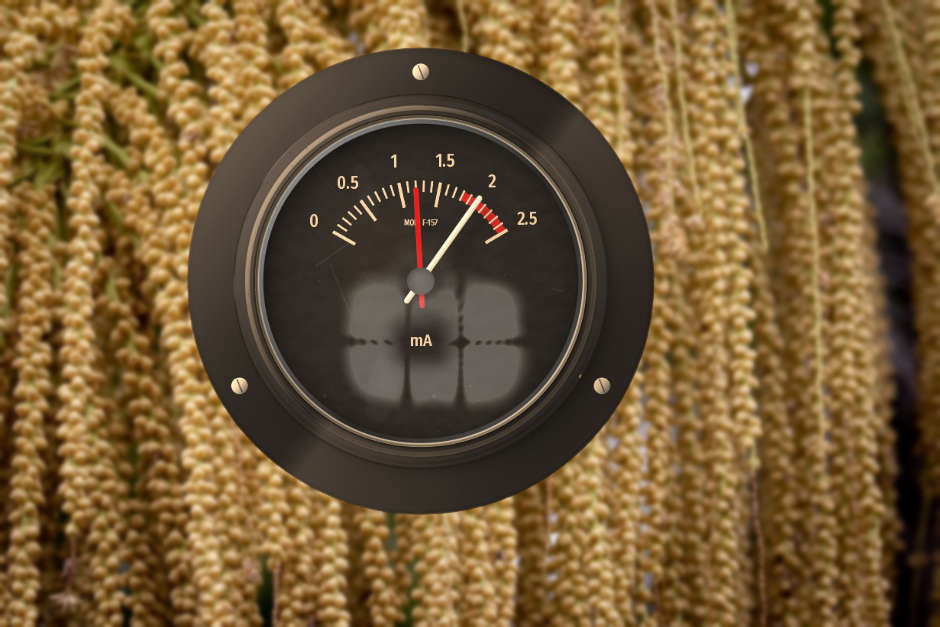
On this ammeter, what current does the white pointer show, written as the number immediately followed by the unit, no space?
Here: 2mA
